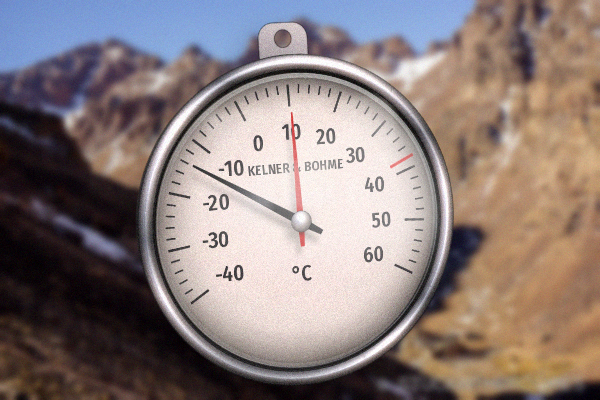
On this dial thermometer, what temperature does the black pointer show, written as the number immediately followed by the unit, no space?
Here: -14°C
